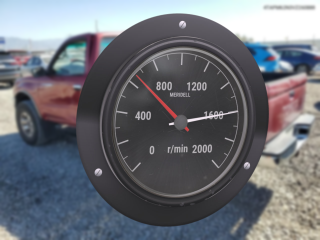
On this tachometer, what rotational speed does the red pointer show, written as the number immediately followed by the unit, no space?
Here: 650rpm
